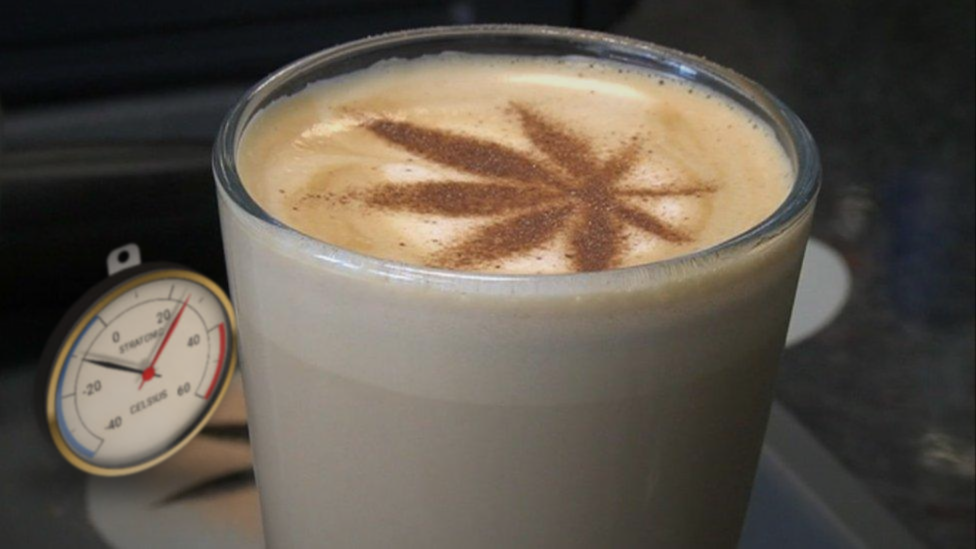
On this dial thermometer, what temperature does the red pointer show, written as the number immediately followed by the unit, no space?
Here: 25°C
